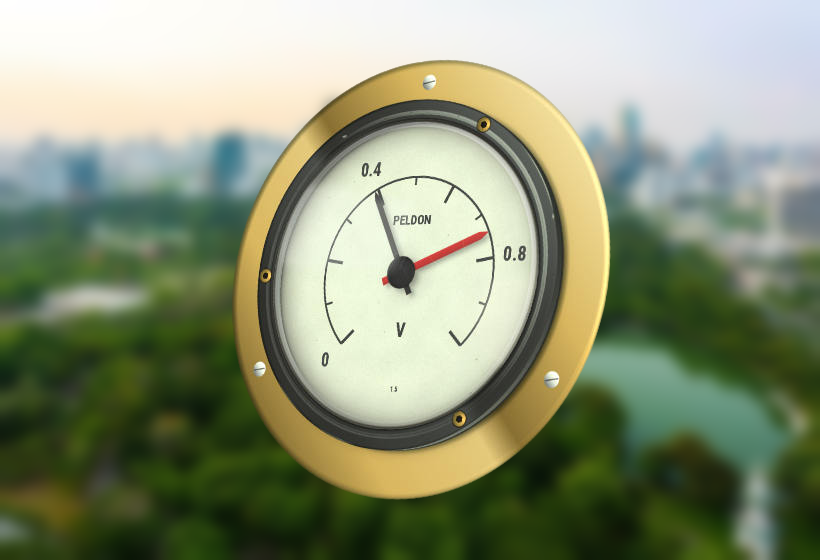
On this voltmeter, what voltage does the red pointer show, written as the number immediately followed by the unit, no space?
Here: 0.75V
